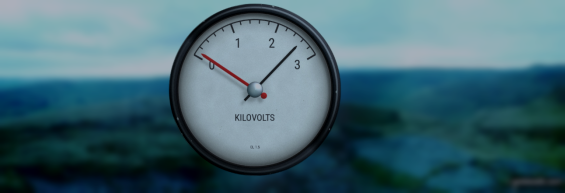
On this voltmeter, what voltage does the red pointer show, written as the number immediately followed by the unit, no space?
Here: 0.1kV
